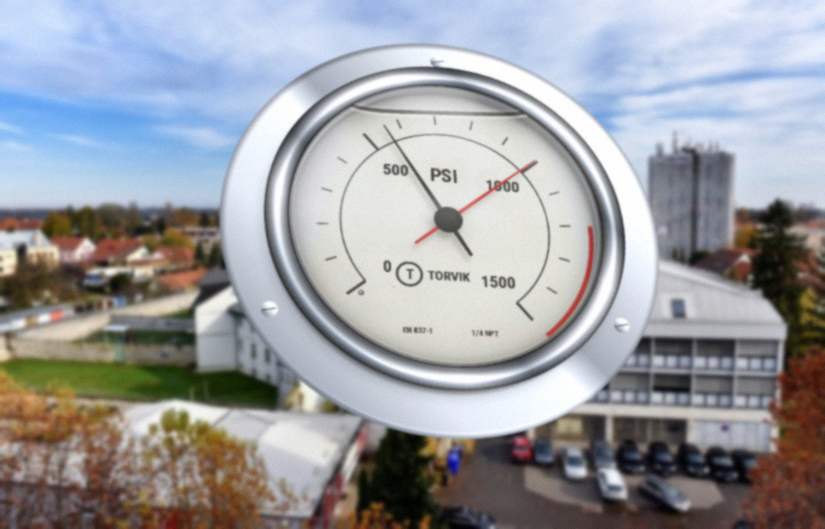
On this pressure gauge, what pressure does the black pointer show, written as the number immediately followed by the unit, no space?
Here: 550psi
